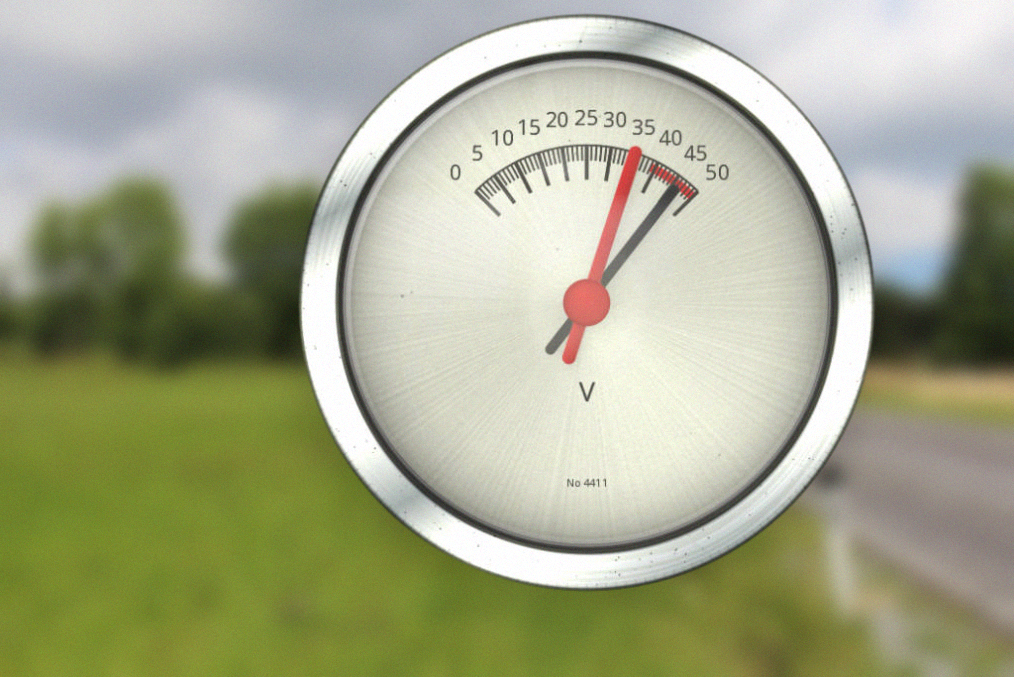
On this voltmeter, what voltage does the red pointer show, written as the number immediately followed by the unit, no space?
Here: 35V
